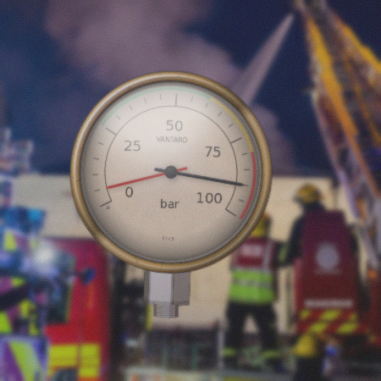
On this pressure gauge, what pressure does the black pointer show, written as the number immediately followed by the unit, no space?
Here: 90bar
